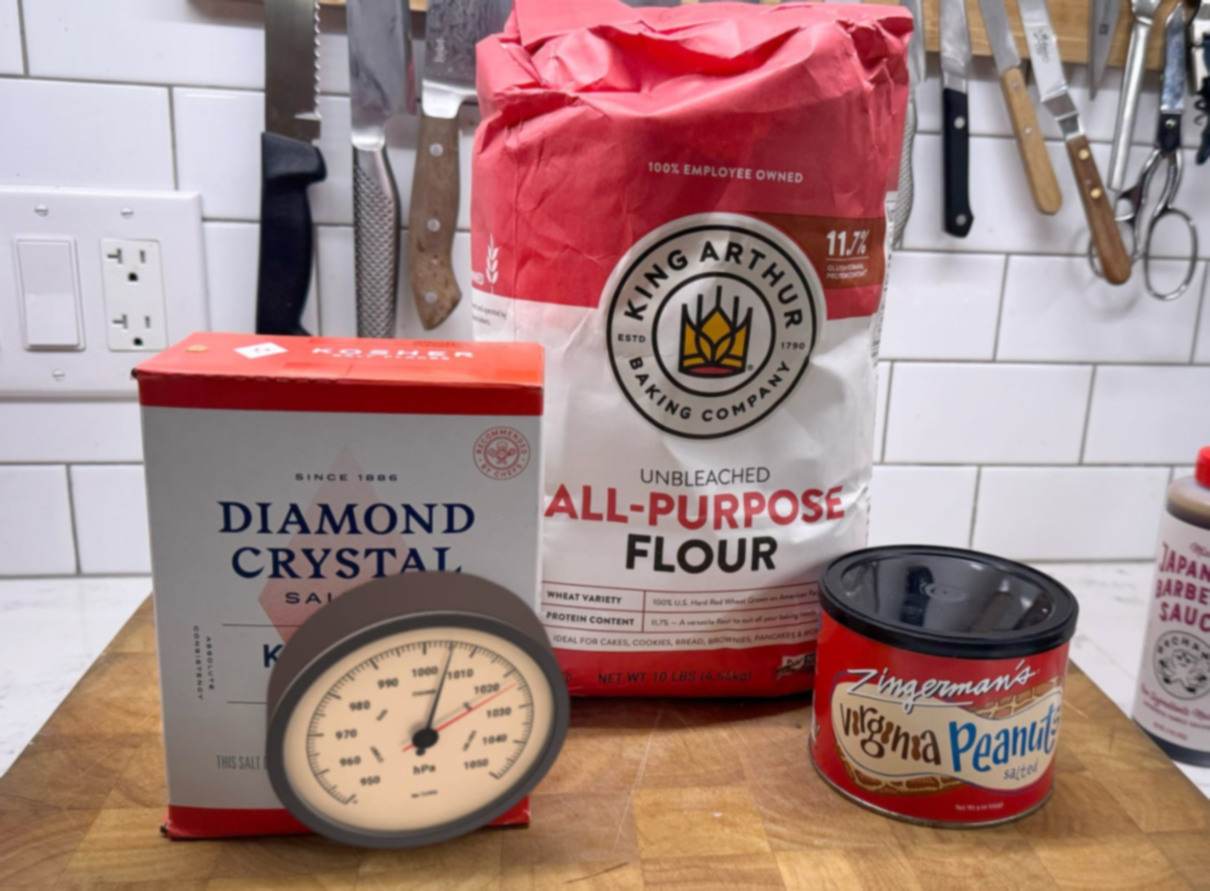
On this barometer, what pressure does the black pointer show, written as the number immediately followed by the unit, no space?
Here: 1005hPa
